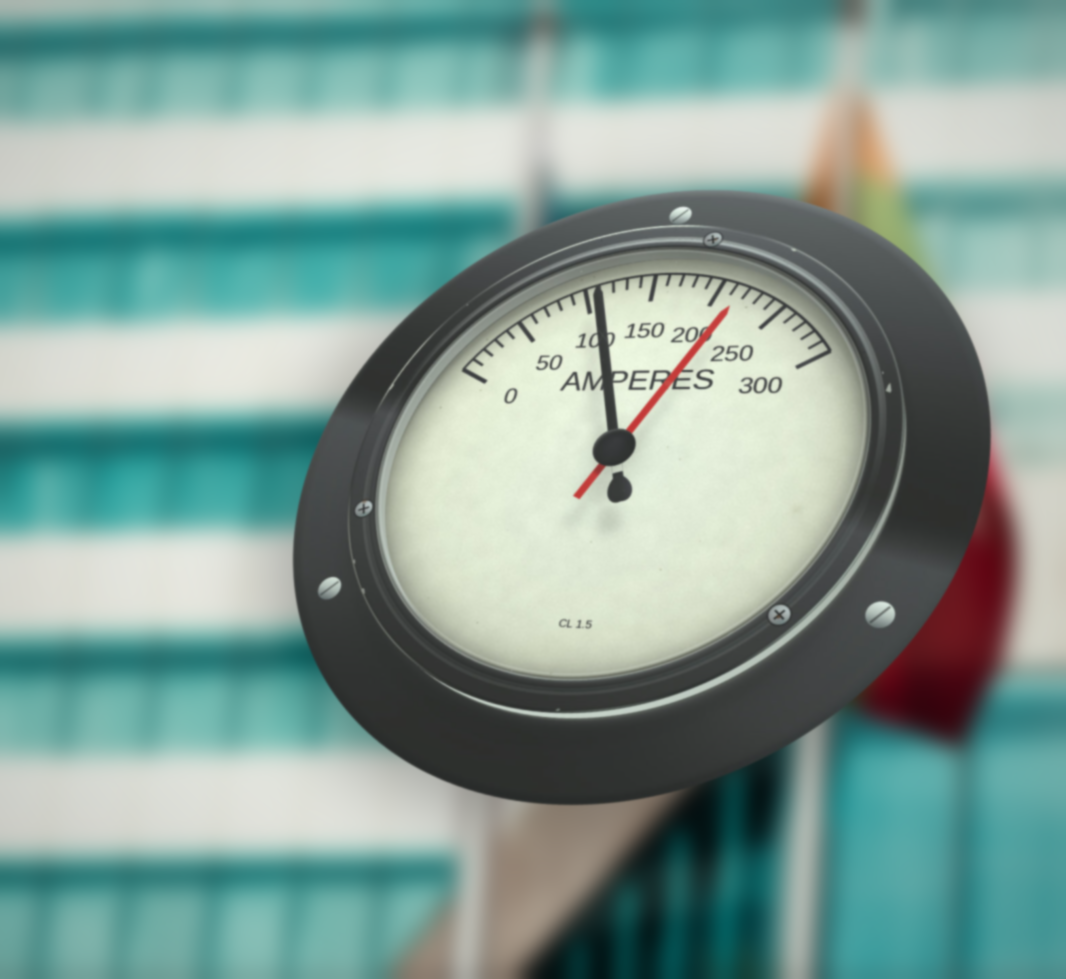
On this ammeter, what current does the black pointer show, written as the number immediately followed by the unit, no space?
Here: 110A
